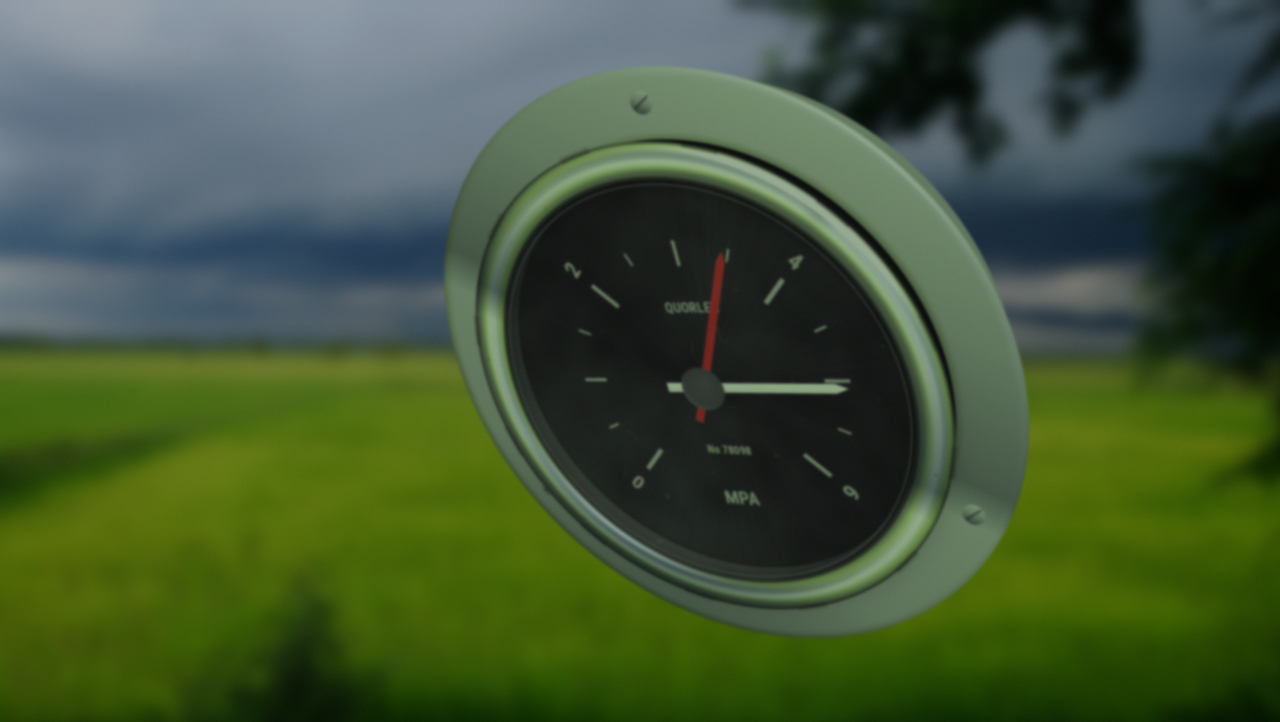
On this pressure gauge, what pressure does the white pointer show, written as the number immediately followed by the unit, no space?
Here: 5MPa
